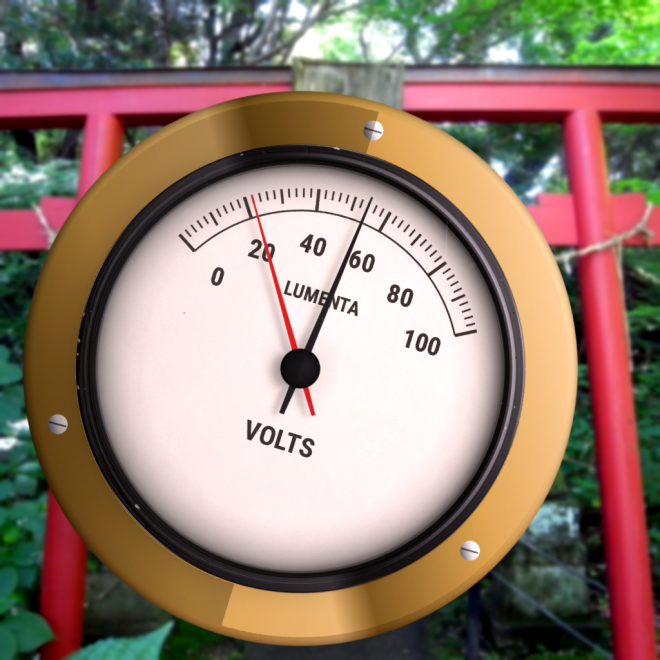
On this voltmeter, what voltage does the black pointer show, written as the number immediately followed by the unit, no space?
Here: 54V
